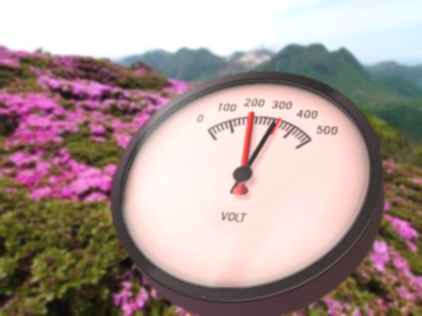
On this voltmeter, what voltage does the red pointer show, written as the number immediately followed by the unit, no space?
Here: 200V
